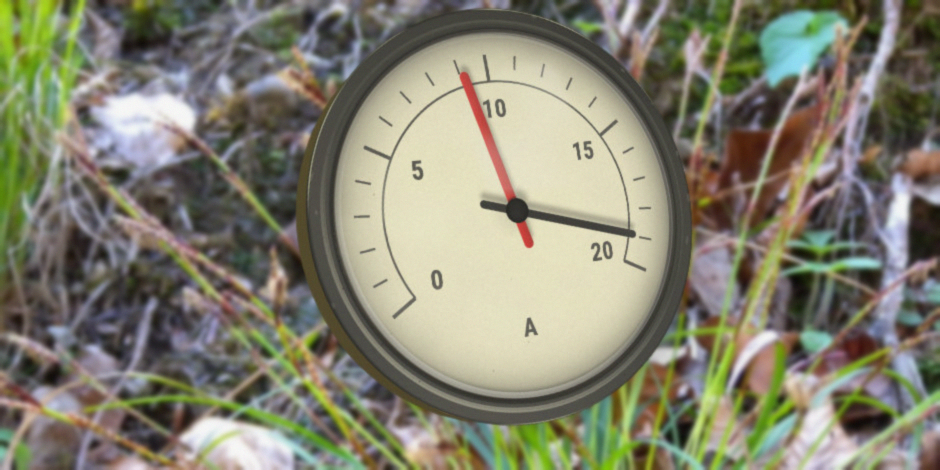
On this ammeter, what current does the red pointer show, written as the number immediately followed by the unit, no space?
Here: 9A
